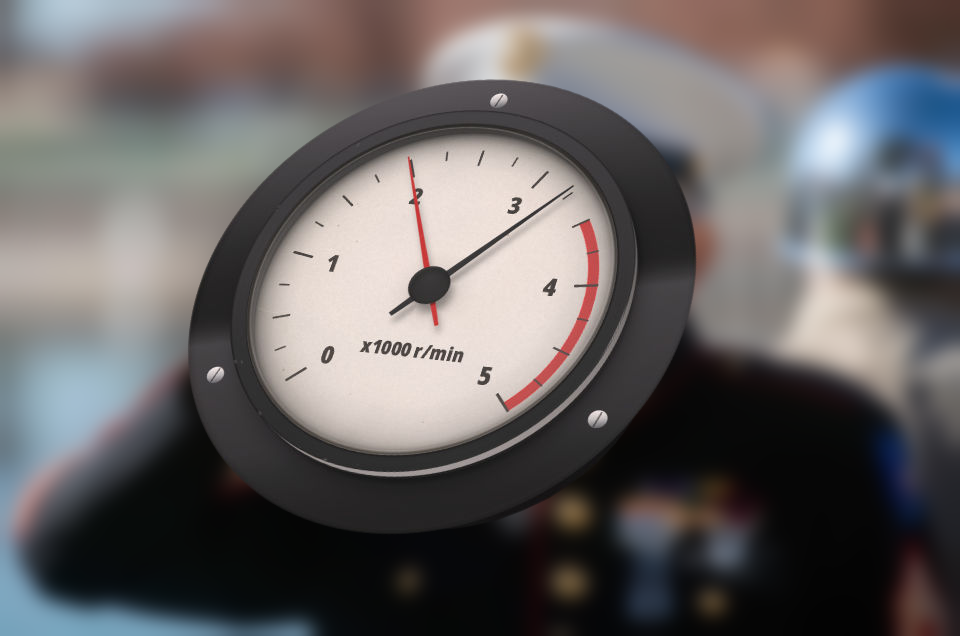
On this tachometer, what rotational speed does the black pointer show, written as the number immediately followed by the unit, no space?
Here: 3250rpm
